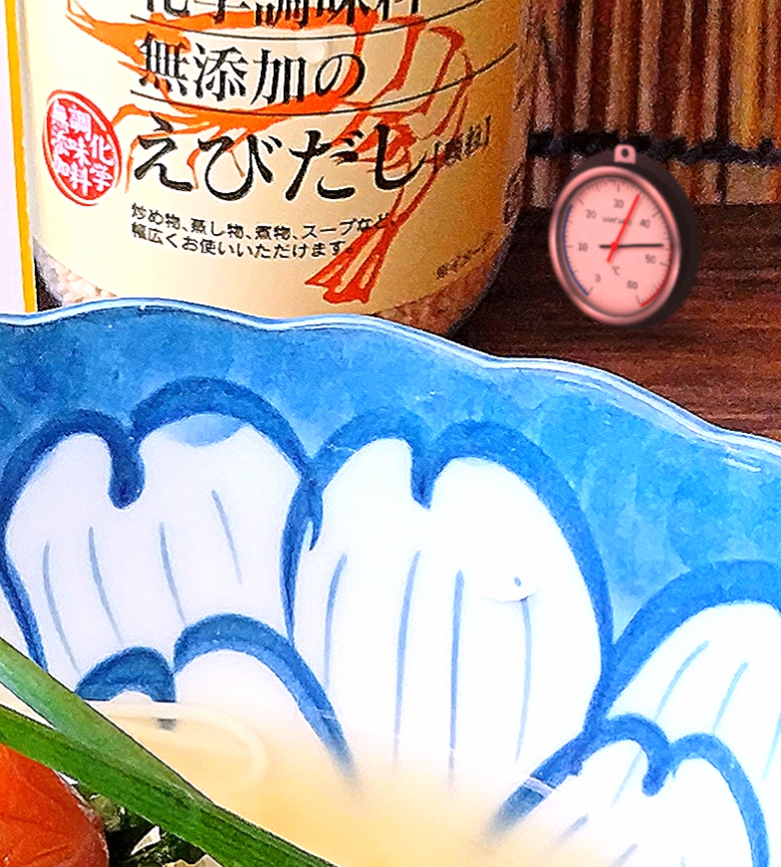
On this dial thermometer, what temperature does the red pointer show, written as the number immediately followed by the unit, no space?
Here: 35°C
